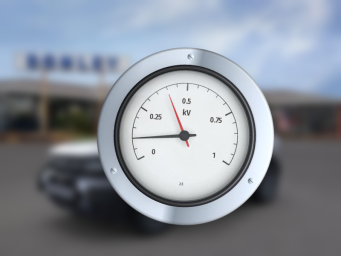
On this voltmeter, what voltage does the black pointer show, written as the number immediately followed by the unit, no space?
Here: 0.1kV
